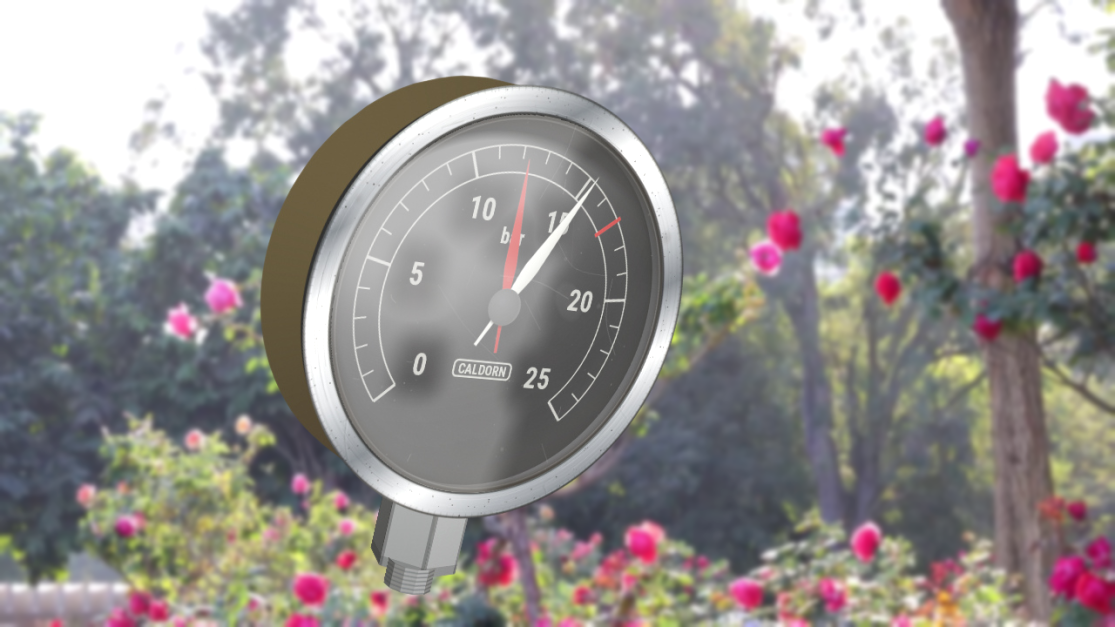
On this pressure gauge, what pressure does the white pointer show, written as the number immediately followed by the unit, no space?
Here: 15bar
